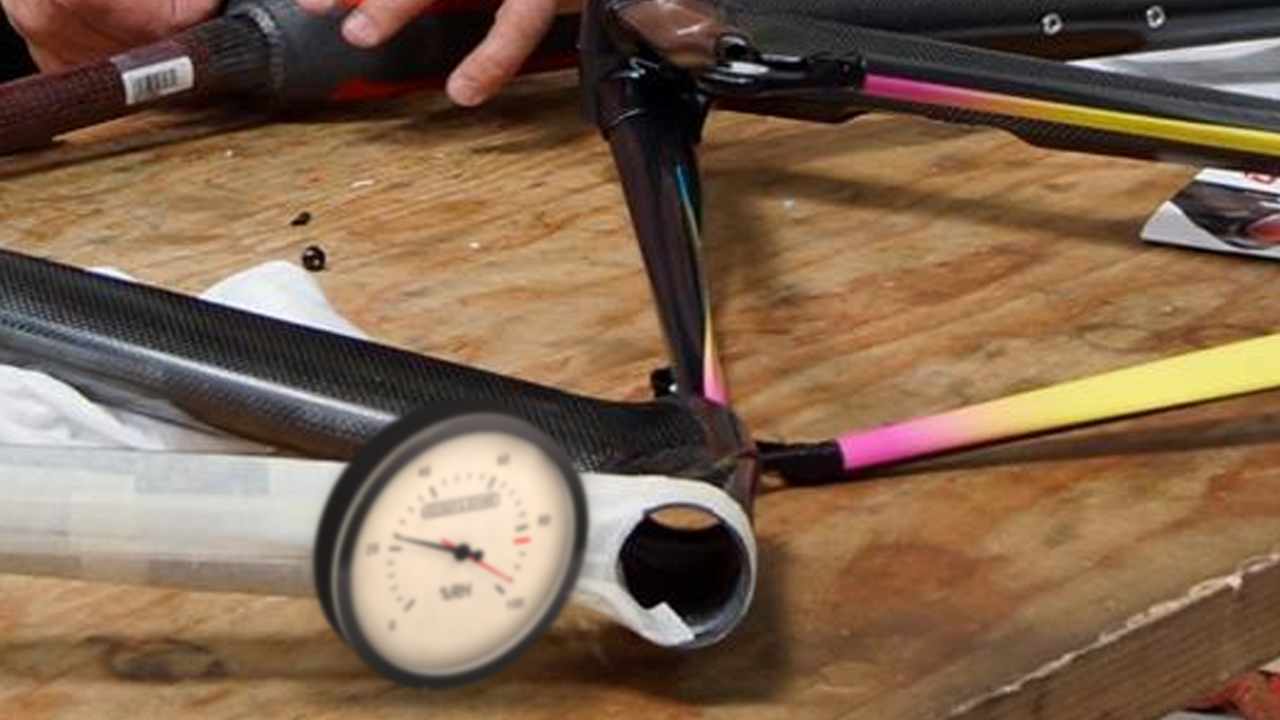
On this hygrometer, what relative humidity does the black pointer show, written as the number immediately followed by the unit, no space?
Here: 24%
